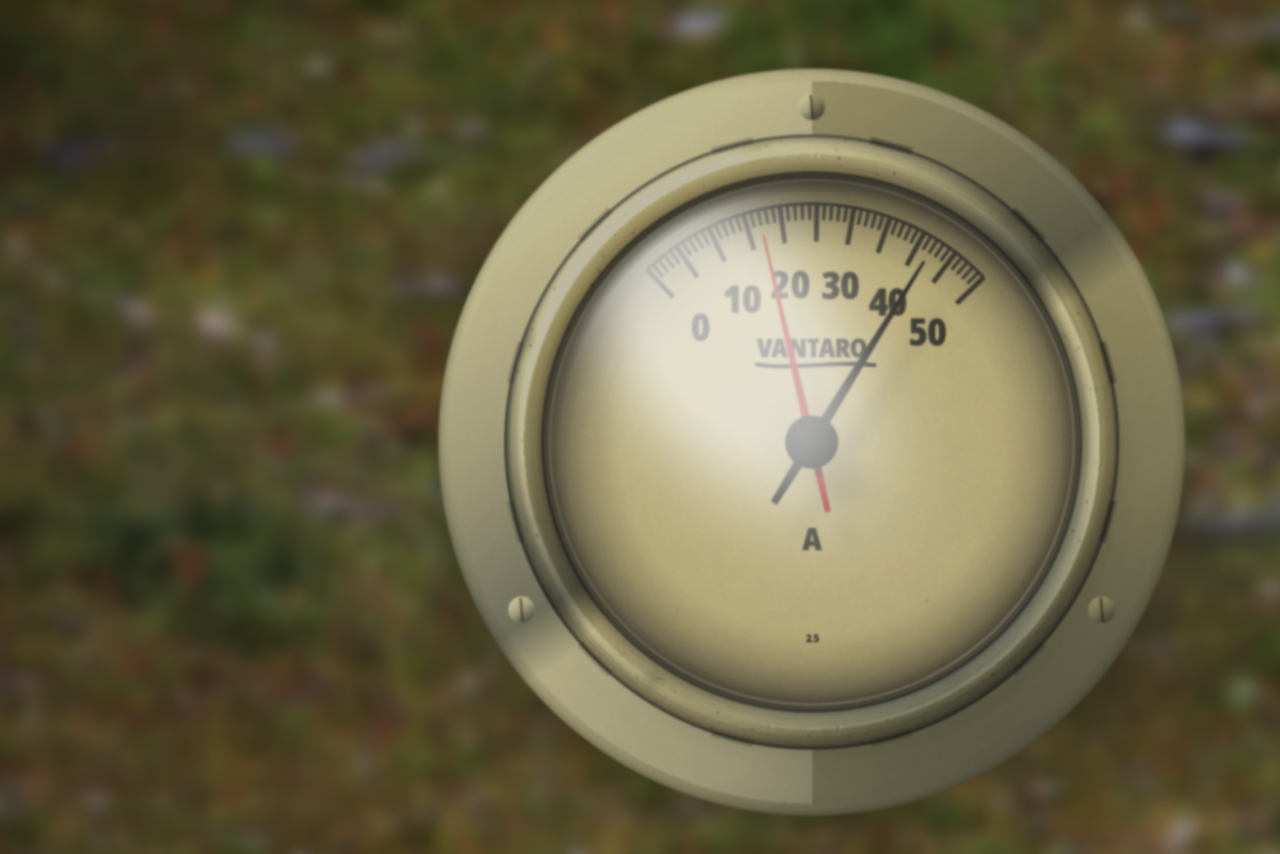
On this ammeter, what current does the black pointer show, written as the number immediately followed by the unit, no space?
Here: 42A
